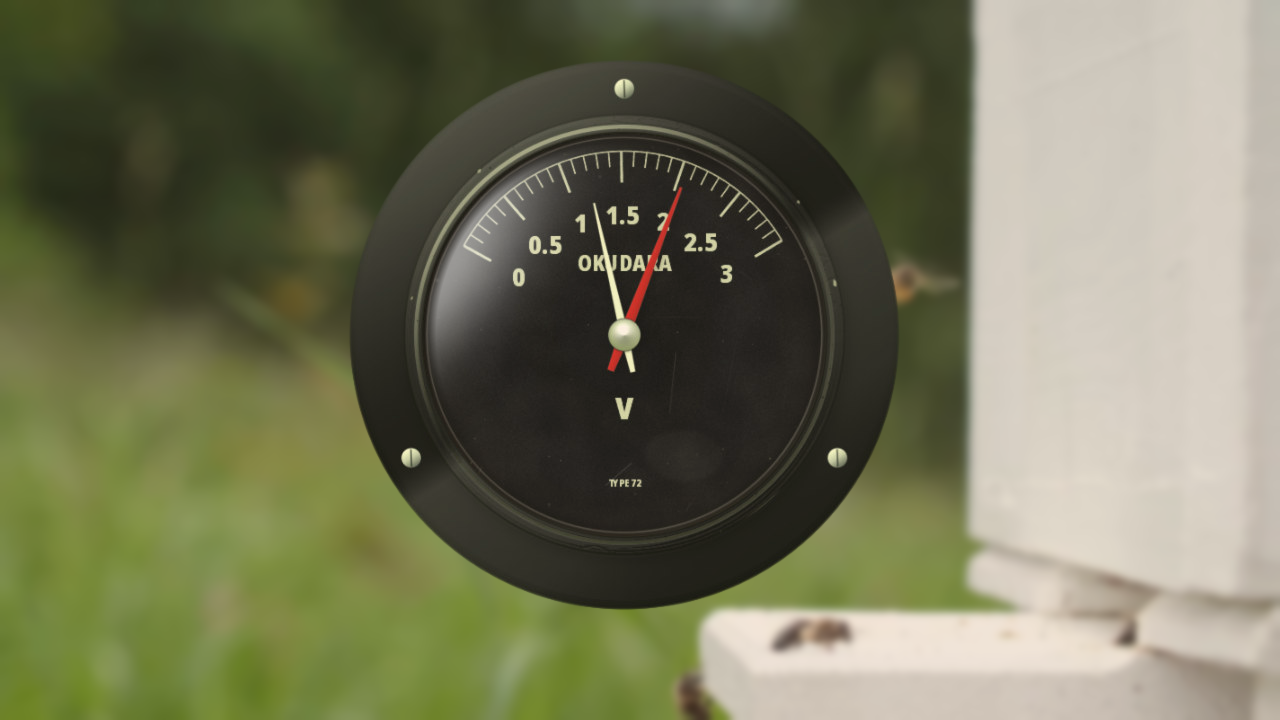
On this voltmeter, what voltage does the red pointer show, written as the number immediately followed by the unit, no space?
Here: 2.05V
